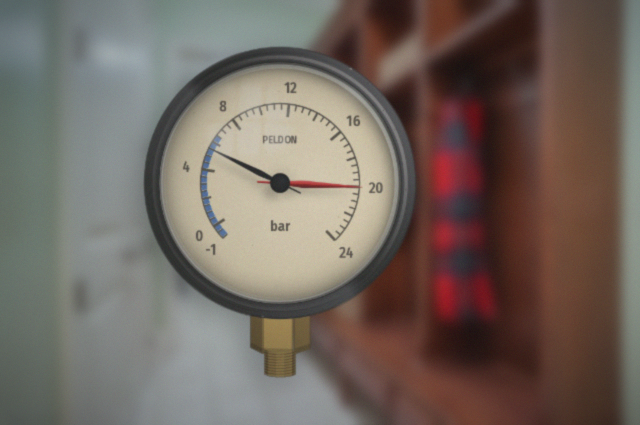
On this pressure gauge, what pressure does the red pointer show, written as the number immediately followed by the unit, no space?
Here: 20bar
